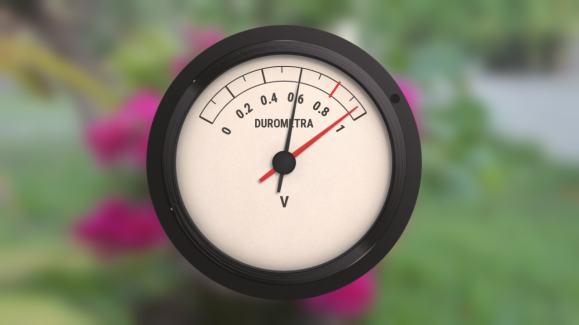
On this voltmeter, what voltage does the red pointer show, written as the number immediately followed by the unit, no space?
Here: 0.95V
